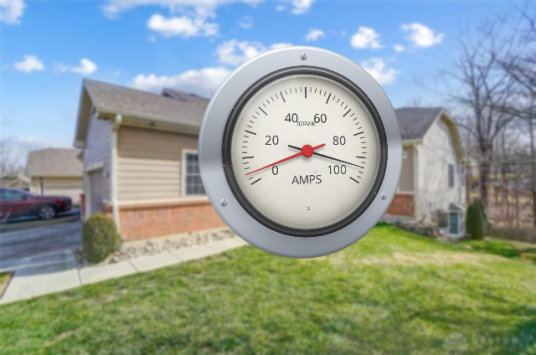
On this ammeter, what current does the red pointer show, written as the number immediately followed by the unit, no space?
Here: 4A
